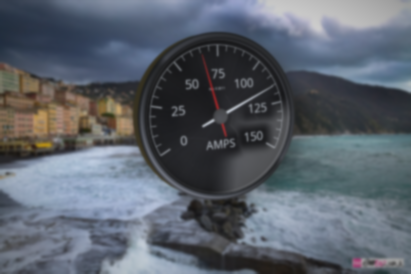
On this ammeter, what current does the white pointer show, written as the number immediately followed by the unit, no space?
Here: 115A
